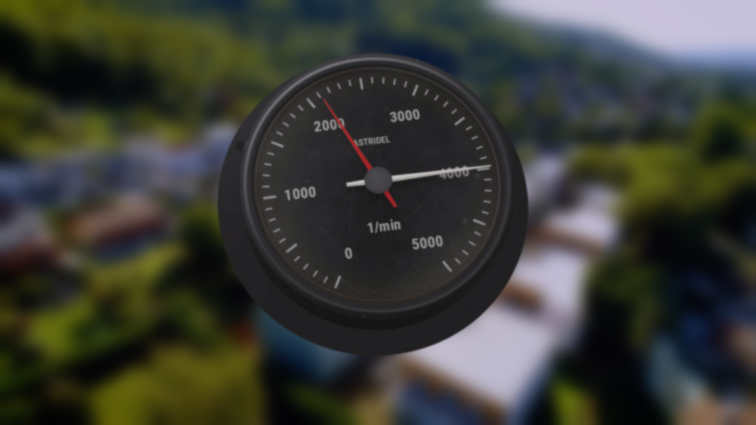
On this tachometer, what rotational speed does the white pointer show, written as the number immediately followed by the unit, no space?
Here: 4000rpm
